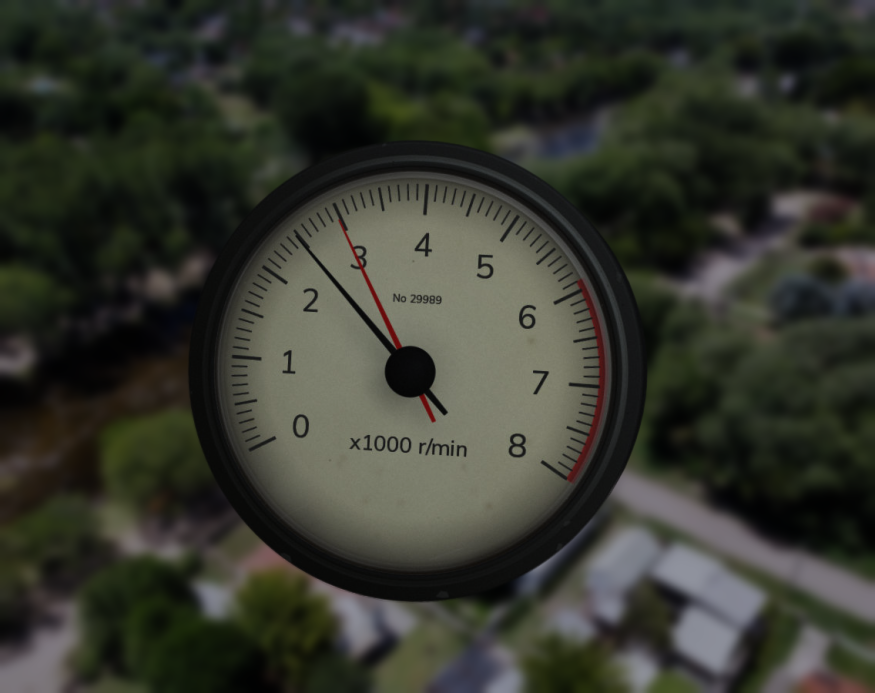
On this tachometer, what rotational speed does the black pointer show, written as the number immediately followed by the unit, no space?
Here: 2500rpm
